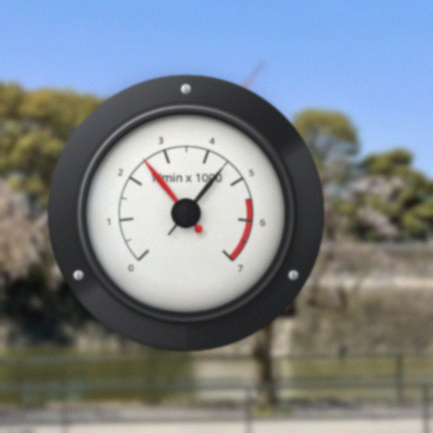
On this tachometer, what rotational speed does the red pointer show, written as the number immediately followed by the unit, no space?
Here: 2500rpm
